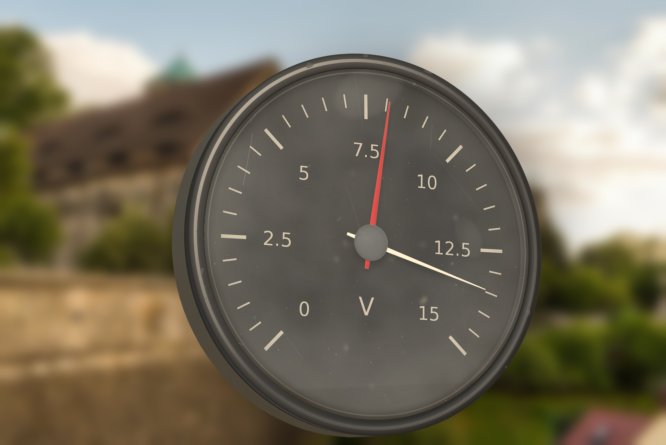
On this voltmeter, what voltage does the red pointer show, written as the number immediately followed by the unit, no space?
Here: 8V
